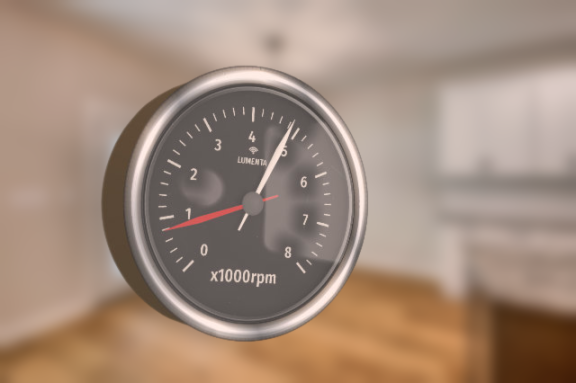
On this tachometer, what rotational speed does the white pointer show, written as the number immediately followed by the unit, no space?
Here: 4800rpm
